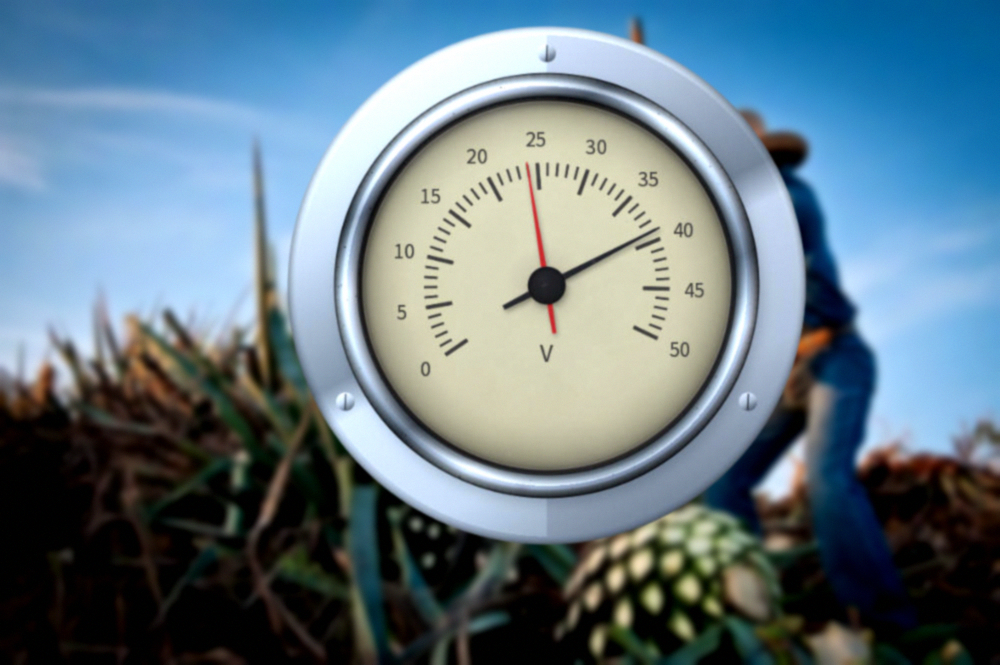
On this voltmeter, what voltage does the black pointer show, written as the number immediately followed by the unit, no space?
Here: 39V
